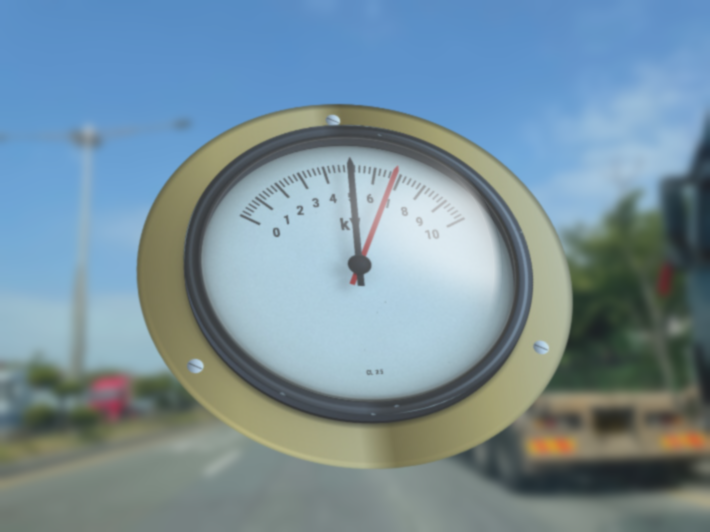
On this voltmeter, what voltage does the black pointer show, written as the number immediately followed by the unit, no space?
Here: 5kV
